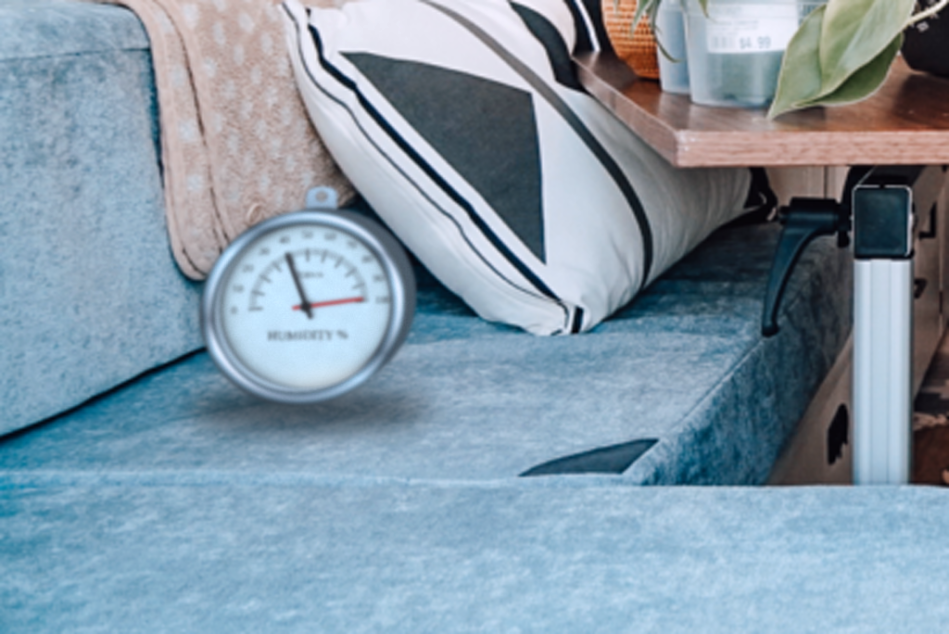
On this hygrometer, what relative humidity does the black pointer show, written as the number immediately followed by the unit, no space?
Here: 40%
